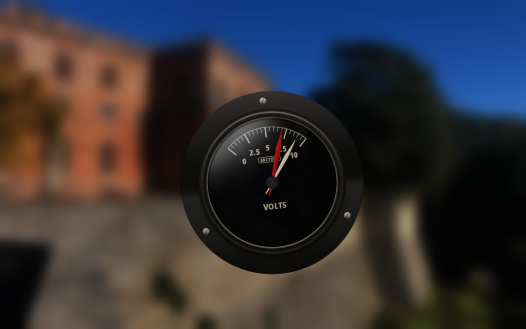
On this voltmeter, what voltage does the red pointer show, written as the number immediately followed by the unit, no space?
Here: 7V
